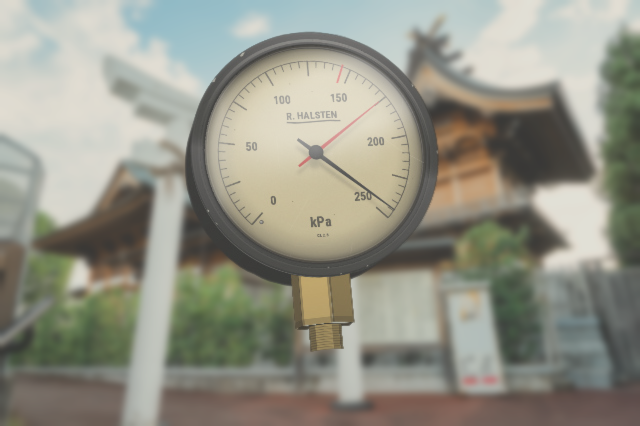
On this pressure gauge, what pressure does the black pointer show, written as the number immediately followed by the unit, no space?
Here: 245kPa
